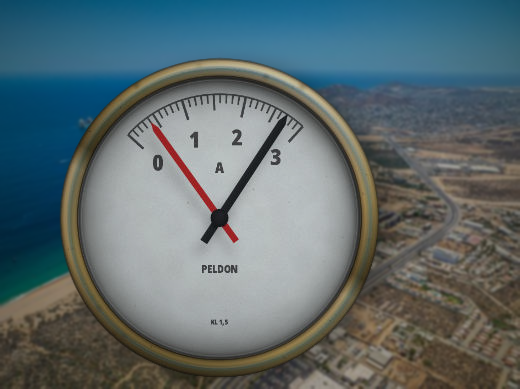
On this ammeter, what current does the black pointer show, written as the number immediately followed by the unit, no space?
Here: 2.7A
